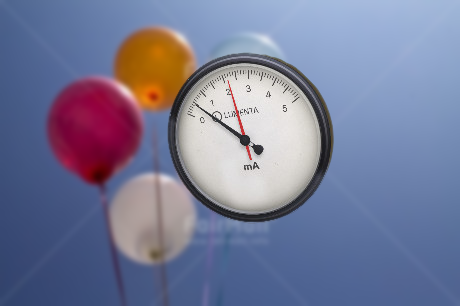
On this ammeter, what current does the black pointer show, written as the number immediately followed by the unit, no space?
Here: 0.5mA
